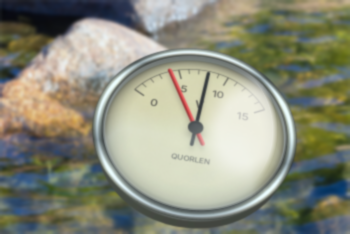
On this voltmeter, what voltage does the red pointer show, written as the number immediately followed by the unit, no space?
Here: 4V
